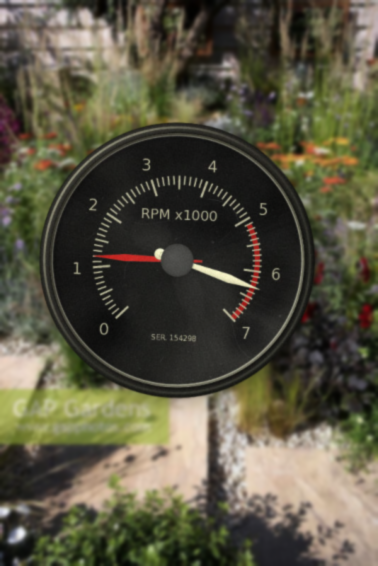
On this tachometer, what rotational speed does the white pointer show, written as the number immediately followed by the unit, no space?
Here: 6300rpm
